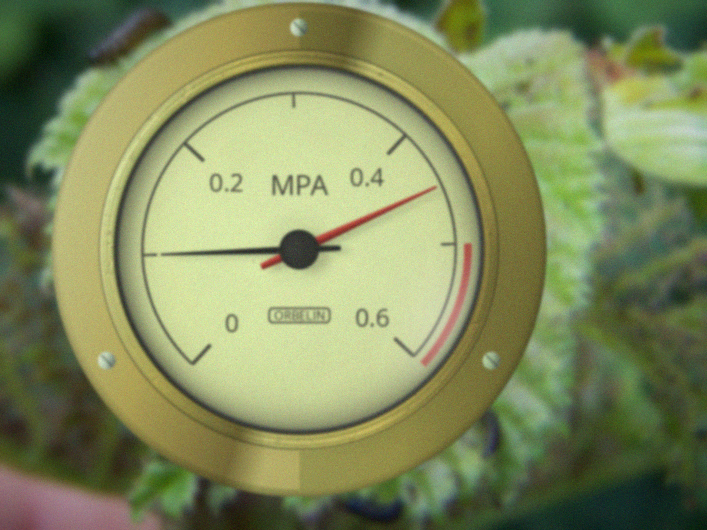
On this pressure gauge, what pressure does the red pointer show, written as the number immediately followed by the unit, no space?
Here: 0.45MPa
